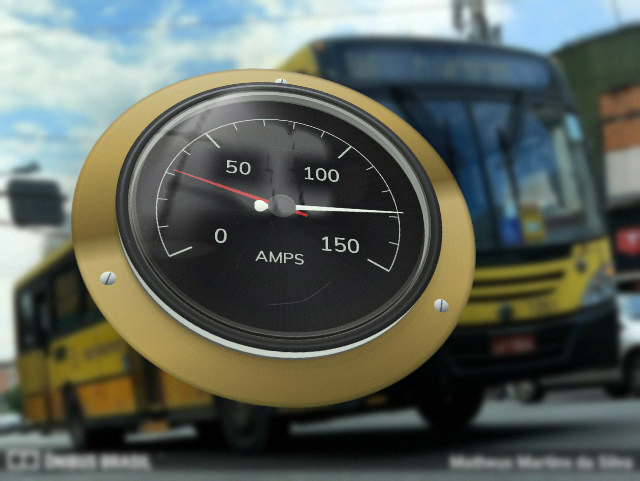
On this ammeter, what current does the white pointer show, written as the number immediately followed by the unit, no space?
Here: 130A
